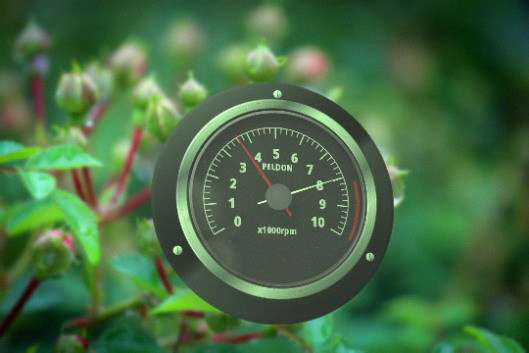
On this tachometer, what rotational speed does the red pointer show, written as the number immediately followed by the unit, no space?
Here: 3600rpm
